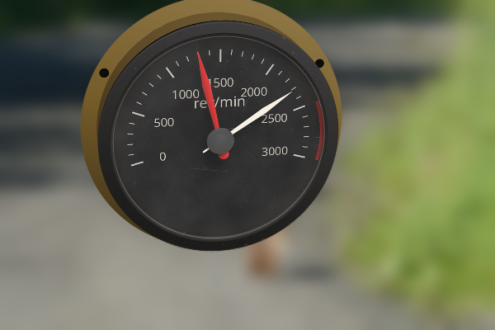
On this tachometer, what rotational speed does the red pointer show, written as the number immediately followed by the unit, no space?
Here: 1300rpm
